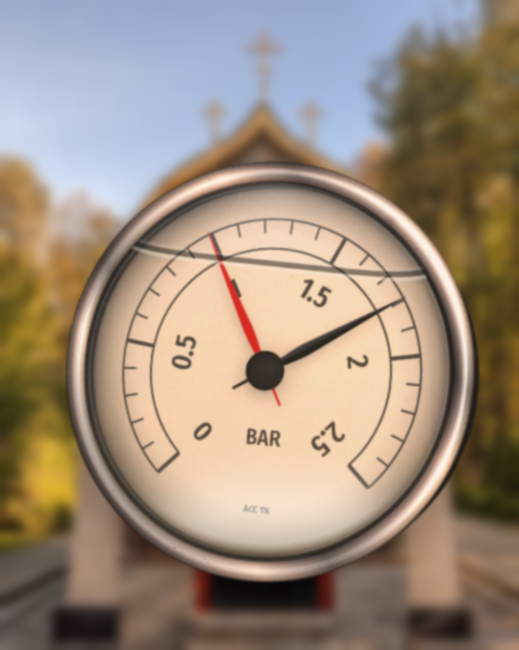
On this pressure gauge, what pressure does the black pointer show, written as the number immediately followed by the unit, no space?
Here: 1.8bar
